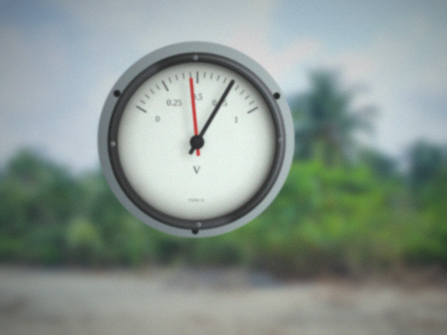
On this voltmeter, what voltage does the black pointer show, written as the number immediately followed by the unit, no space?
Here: 0.75V
